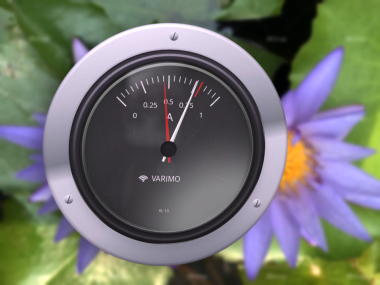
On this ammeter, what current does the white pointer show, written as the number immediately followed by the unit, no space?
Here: 0.75A
